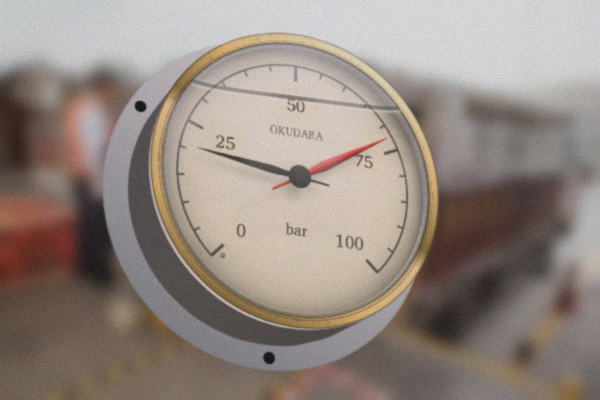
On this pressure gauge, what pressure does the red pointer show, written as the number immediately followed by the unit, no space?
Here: 72.5bar
